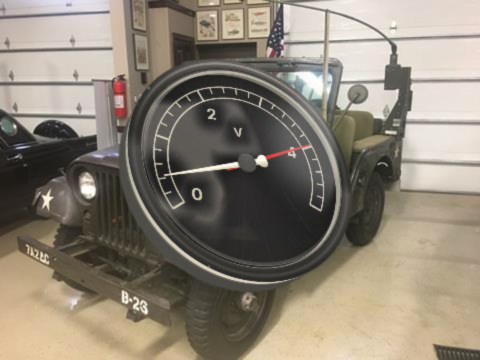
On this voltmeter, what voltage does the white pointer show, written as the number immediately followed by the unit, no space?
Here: 0.4V
